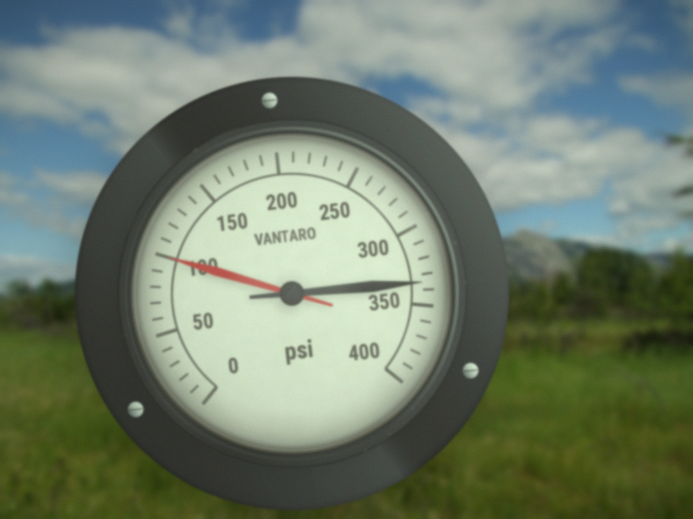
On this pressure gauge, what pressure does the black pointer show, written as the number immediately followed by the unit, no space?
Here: 335psi
